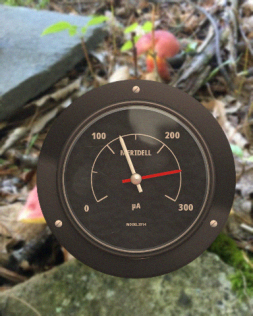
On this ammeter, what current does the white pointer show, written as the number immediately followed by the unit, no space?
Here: 125µA
